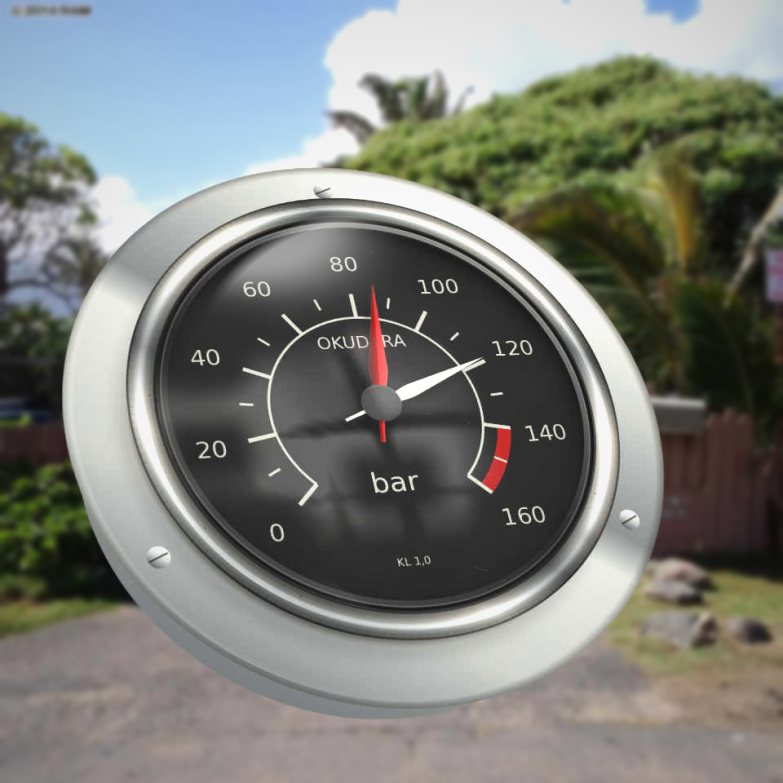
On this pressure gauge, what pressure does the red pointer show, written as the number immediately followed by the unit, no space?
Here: 85bar
